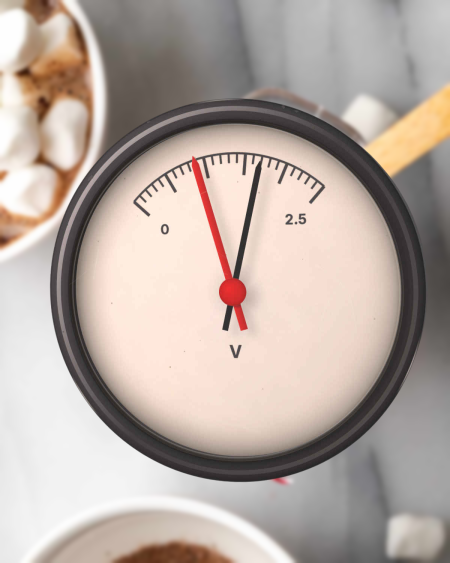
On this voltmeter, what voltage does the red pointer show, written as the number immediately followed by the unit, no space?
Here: 0.9V
